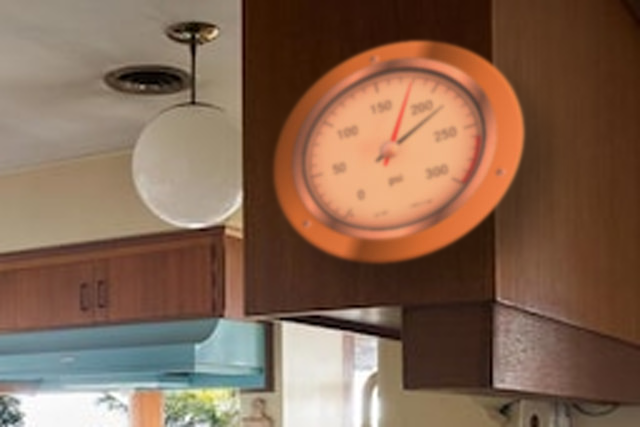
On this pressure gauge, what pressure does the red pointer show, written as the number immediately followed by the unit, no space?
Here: 180psi
